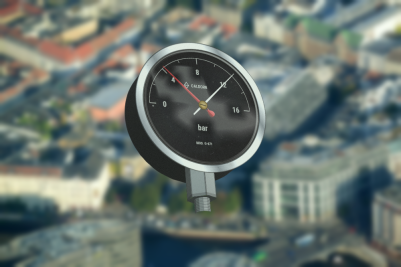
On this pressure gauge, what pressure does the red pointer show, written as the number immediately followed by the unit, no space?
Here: 4bar
